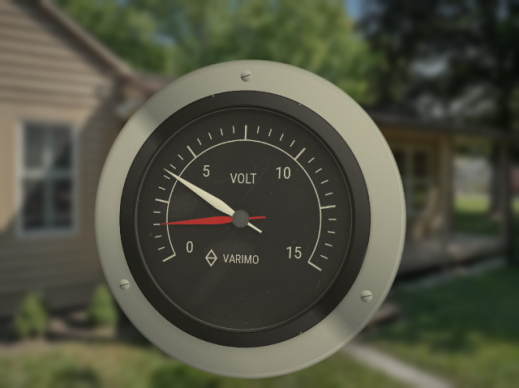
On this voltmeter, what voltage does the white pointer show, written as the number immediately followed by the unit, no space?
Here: 3.75V
